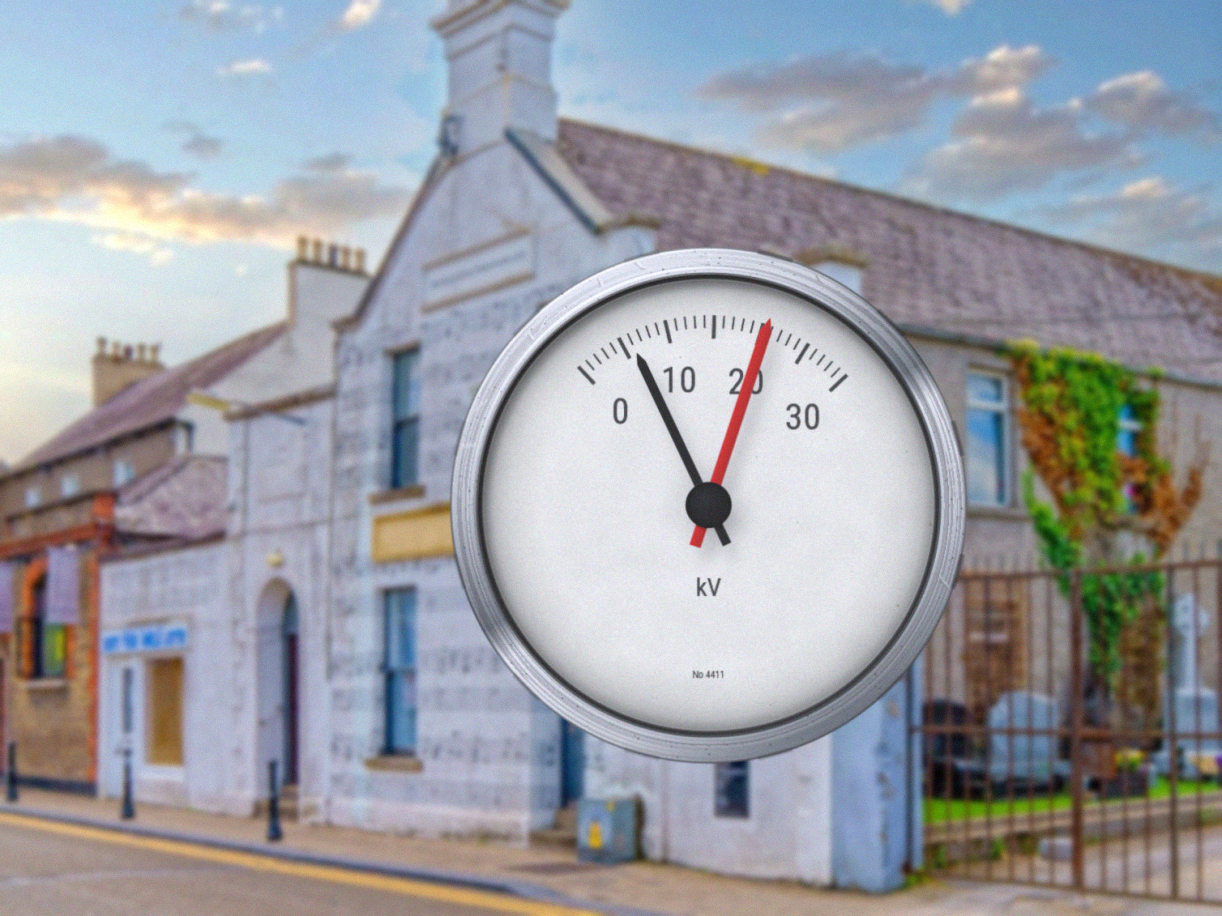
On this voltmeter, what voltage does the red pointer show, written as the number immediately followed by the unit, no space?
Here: 20.5kV
